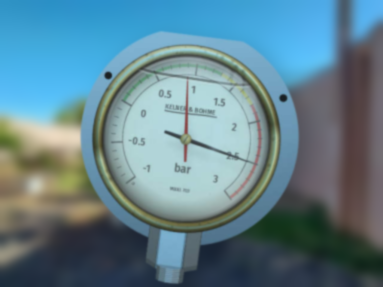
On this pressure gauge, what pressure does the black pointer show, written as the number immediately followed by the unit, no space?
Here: 2.5bar
